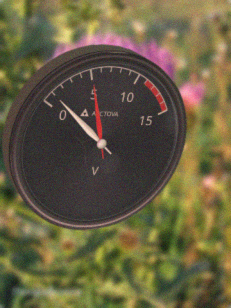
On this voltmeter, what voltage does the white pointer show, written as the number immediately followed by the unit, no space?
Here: 1V
